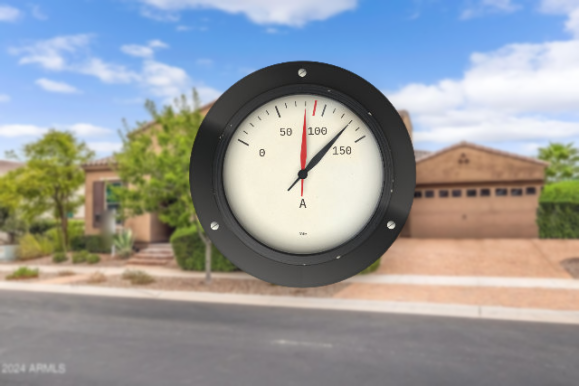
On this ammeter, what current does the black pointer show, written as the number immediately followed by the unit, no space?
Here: 130A
